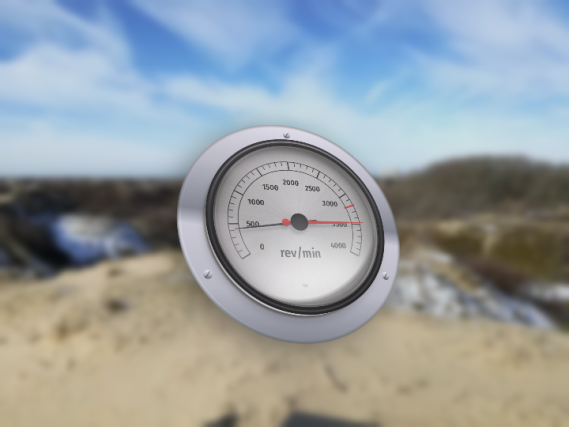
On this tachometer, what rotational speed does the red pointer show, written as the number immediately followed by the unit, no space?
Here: 3500rpm
